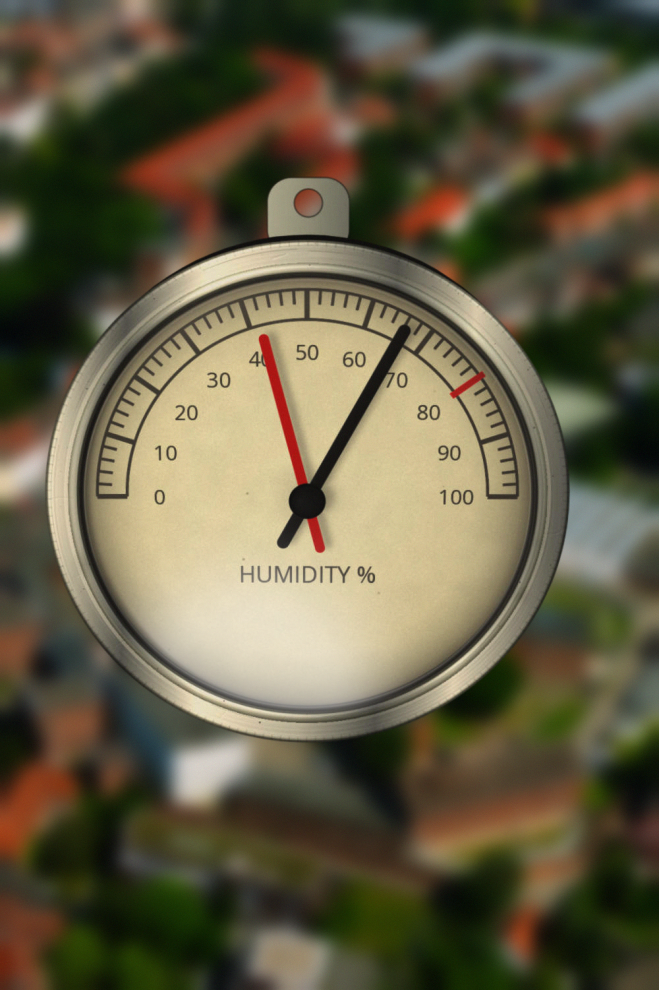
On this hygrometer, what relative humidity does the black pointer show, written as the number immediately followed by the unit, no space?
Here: 66%
